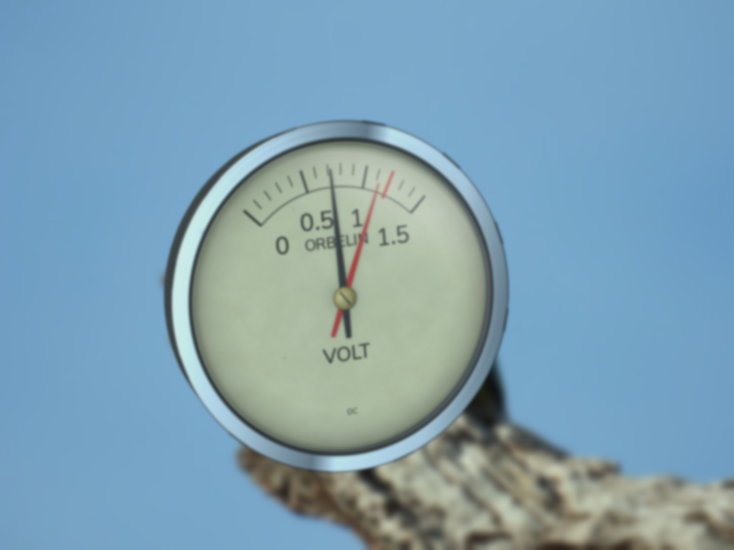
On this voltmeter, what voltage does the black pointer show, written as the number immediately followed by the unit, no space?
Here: 0.7V
